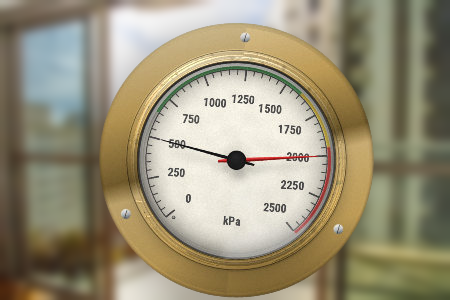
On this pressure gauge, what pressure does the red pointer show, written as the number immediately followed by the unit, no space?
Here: 2000kPa
